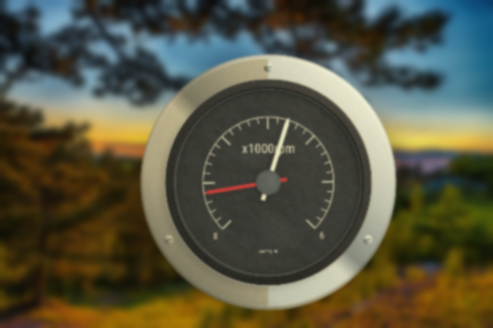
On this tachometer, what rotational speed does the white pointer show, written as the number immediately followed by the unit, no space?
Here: 3400rpm
